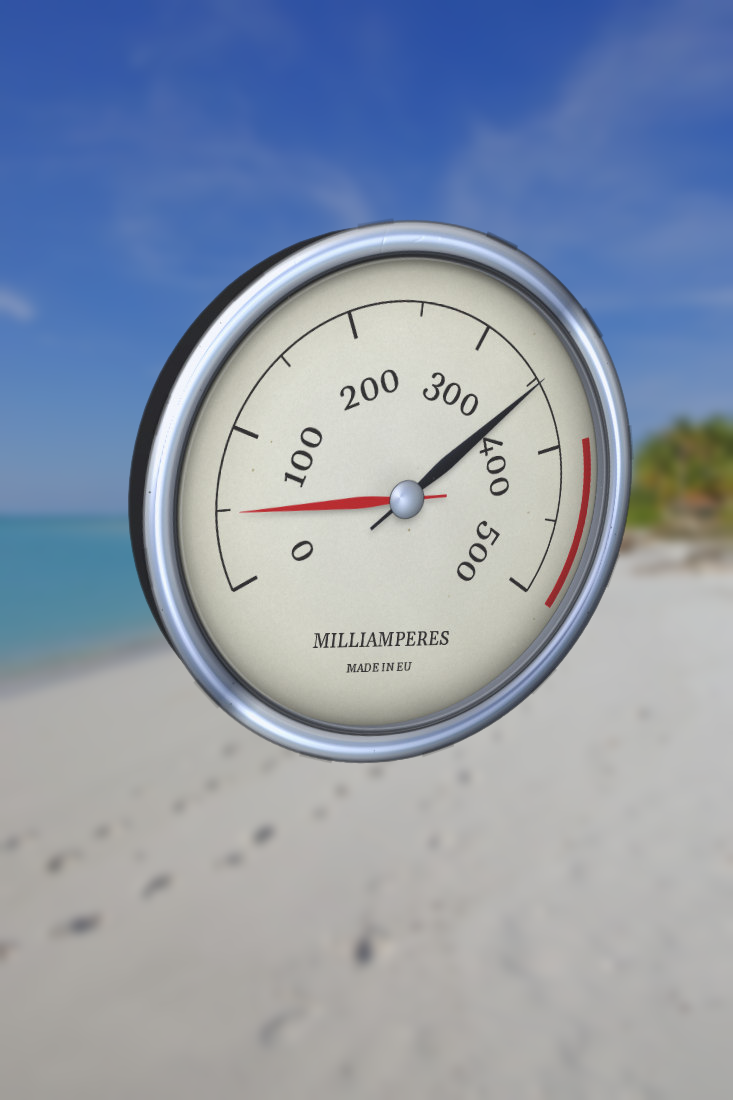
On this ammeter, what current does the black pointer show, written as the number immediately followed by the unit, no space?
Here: 350mA
